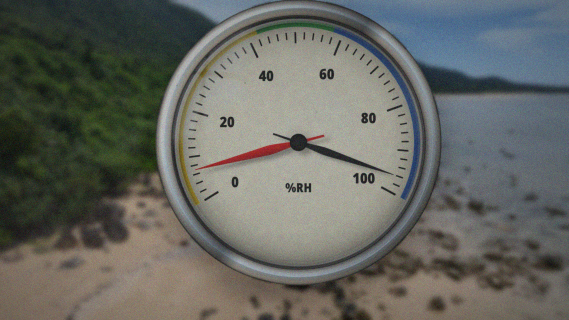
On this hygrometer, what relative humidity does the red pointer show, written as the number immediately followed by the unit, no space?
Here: 7%
